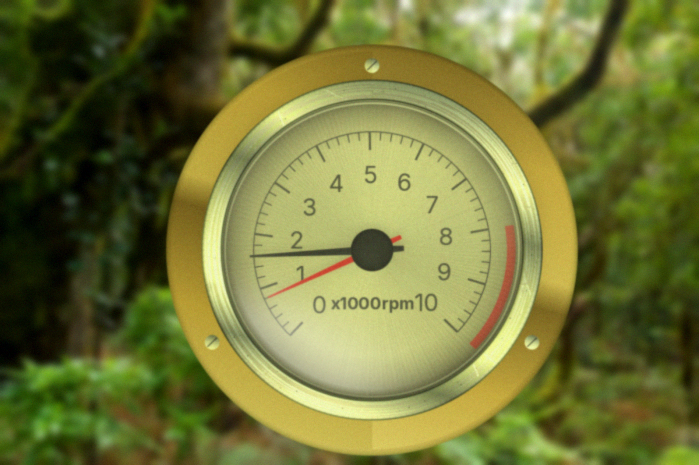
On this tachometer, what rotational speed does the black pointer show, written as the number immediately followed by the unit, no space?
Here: 1600rpm
